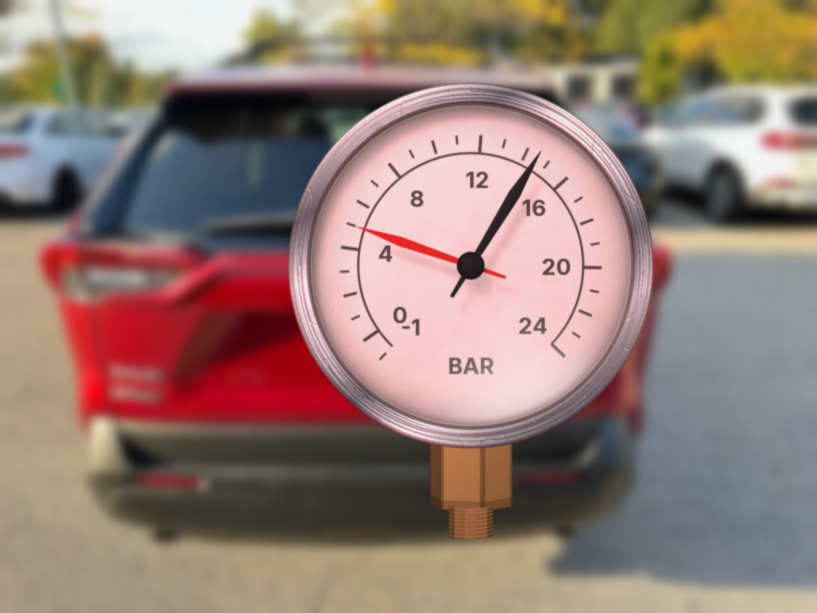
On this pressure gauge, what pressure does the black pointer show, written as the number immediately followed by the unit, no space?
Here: 14.5bar
